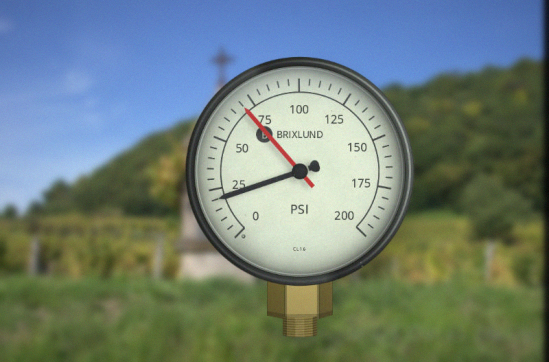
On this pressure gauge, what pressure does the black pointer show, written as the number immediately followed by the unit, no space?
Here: 20psi
